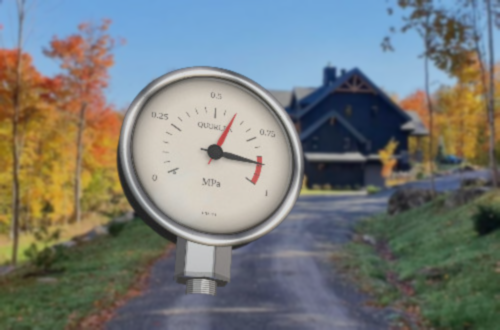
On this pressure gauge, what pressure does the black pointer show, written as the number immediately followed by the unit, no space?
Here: 0.9MPa
